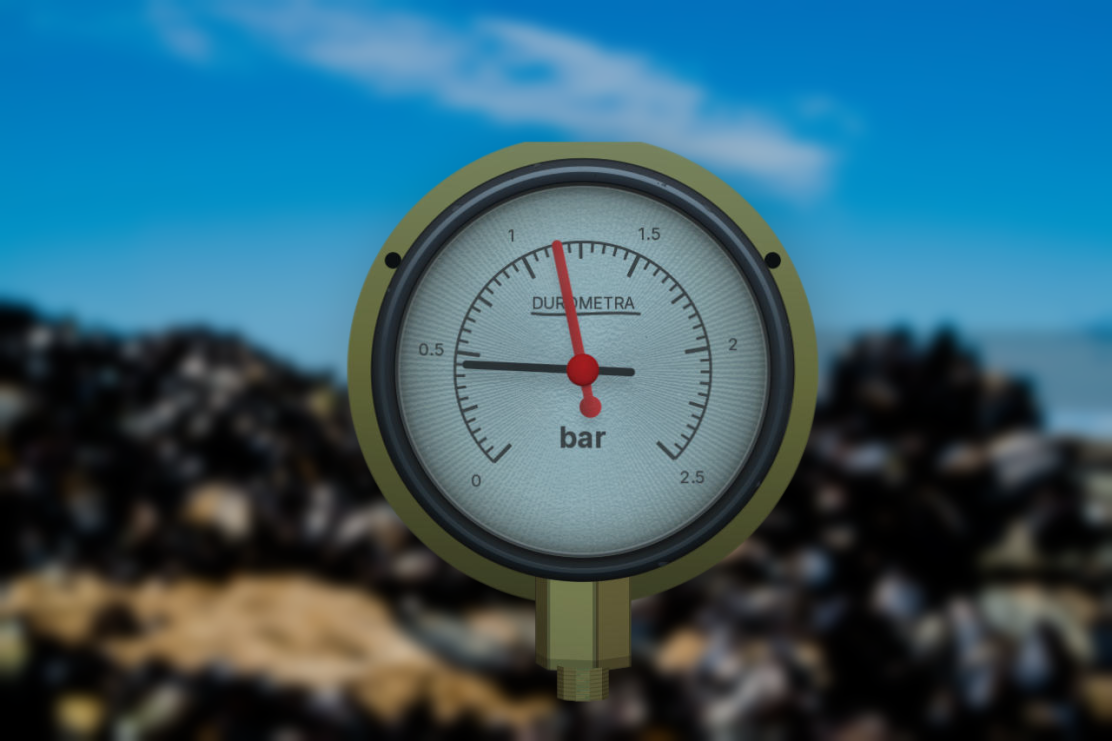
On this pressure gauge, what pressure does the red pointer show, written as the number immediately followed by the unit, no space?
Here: 1.15bar
